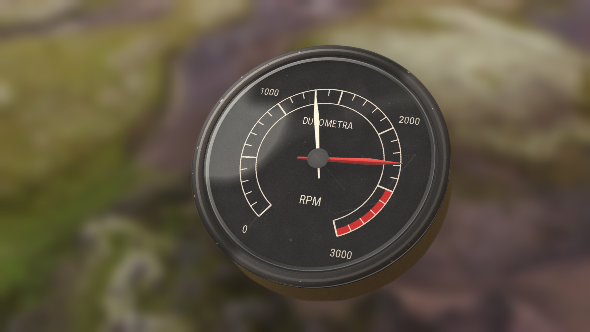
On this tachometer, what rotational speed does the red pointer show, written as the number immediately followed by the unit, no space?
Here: 2300rpm
